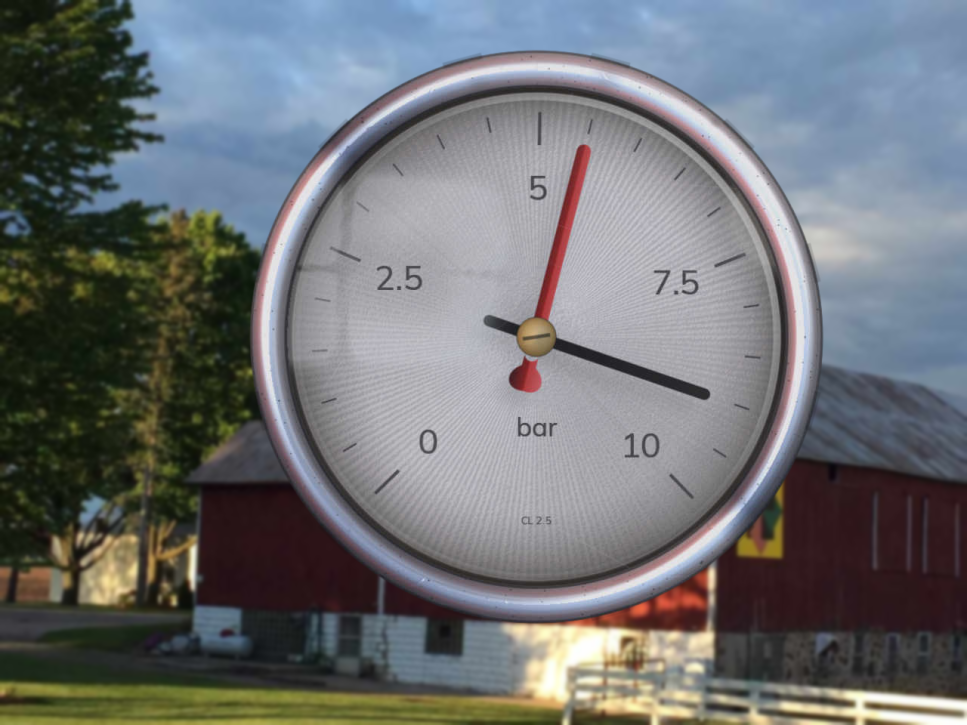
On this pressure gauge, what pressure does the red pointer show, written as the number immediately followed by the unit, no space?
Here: 5.5bar
